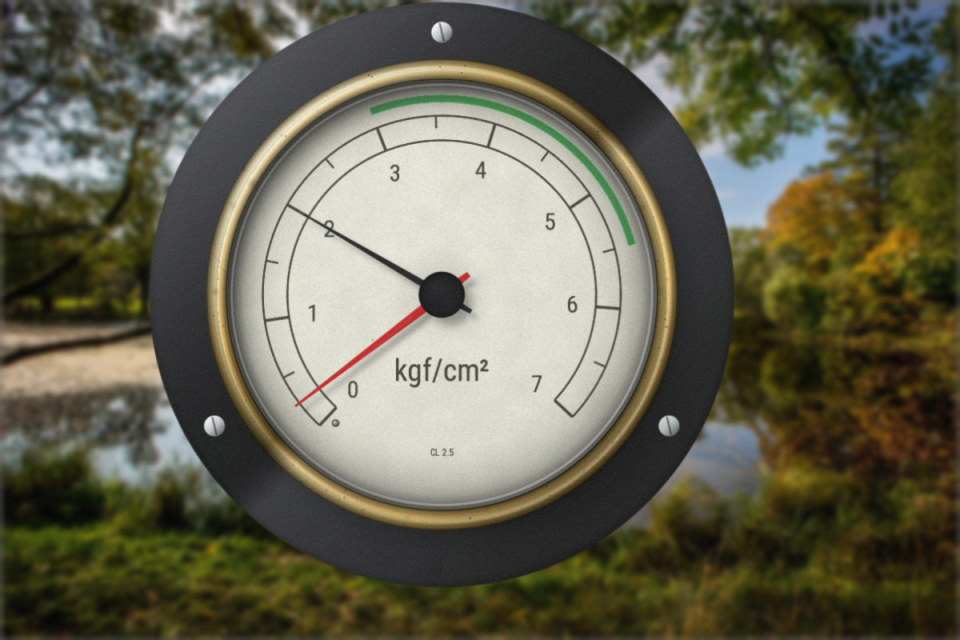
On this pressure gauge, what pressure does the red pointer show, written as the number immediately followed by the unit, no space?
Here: 0.25kg/cm²
